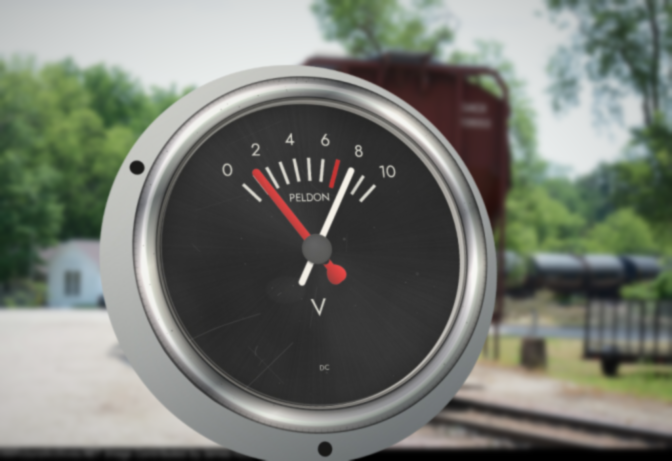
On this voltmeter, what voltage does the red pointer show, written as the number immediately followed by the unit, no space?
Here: 1V
